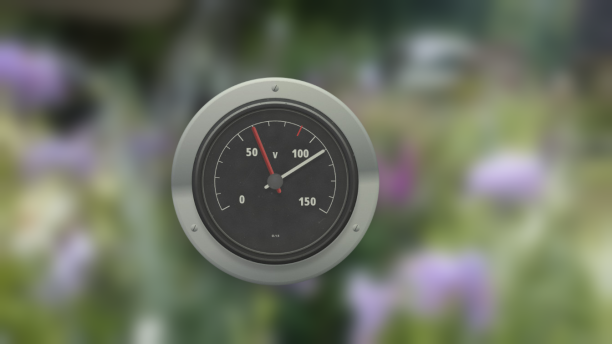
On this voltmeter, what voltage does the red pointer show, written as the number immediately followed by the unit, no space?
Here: 60V
